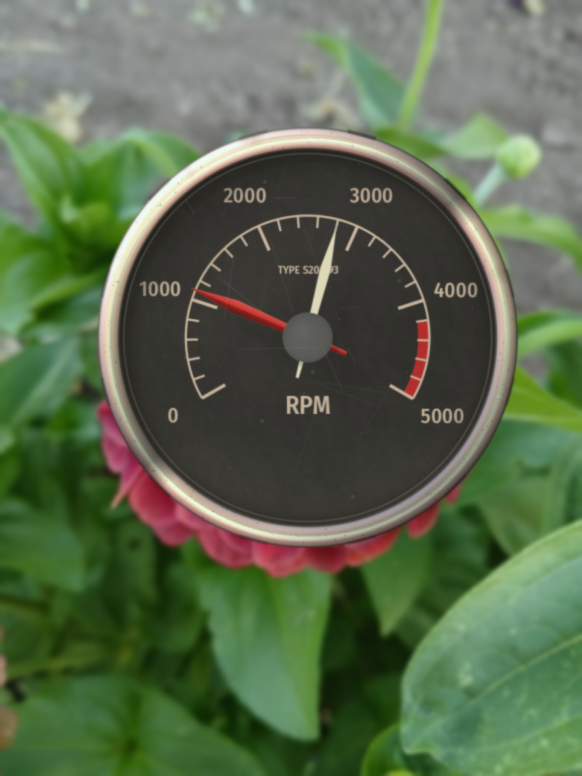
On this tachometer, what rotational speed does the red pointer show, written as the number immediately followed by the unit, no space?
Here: 1100rpm
